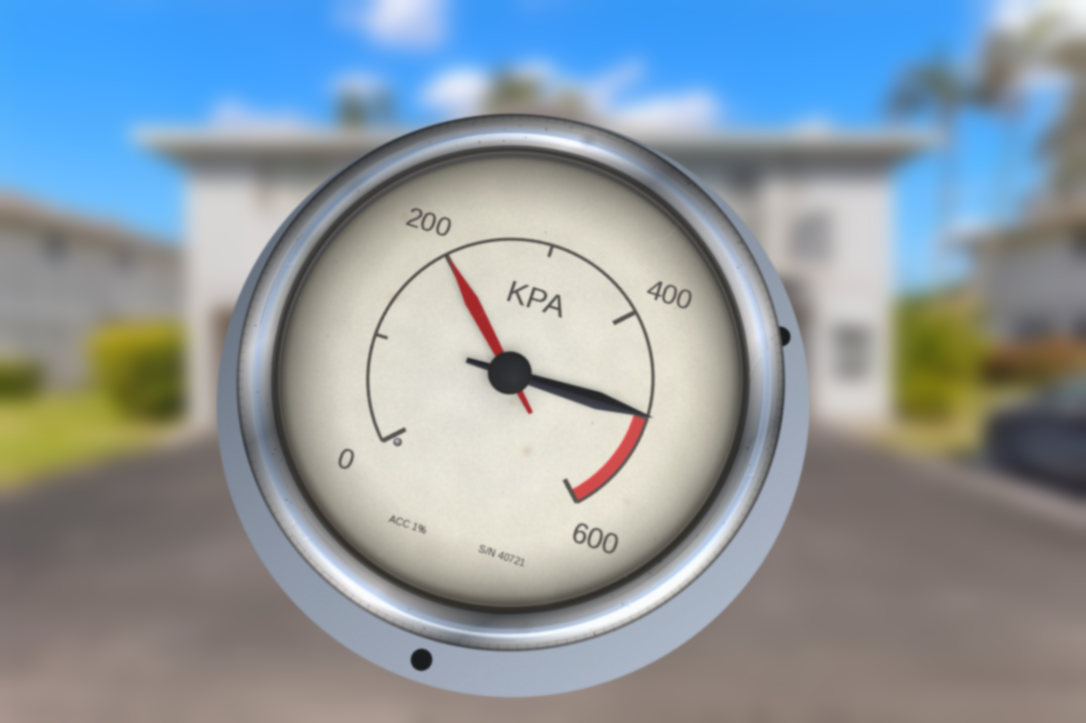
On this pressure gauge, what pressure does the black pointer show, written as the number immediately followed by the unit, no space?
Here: 500kPa
